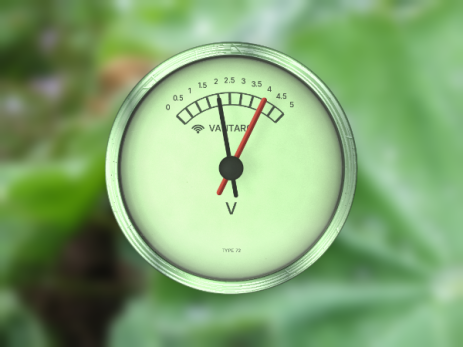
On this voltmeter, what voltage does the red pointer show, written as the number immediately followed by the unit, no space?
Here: 4V
